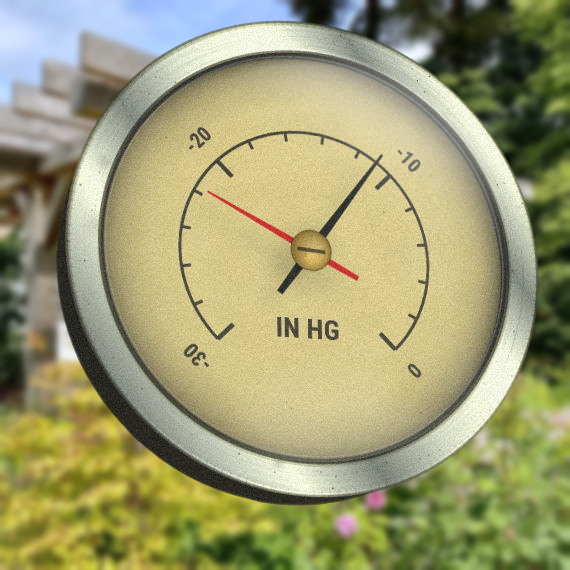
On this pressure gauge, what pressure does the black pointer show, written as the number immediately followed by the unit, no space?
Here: -11inHg
